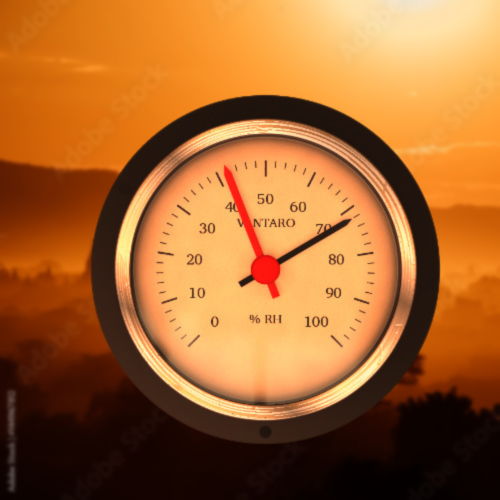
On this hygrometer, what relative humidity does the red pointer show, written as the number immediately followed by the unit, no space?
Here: 42%
